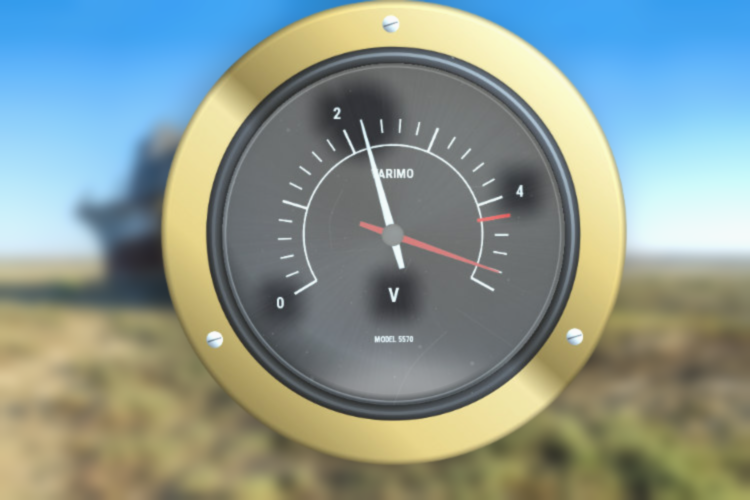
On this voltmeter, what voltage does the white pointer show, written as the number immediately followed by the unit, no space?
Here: 2.2V
